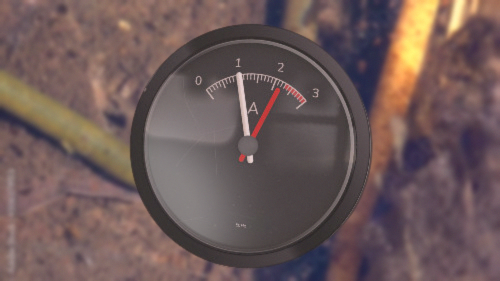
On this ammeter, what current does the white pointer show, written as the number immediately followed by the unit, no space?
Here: 1A
